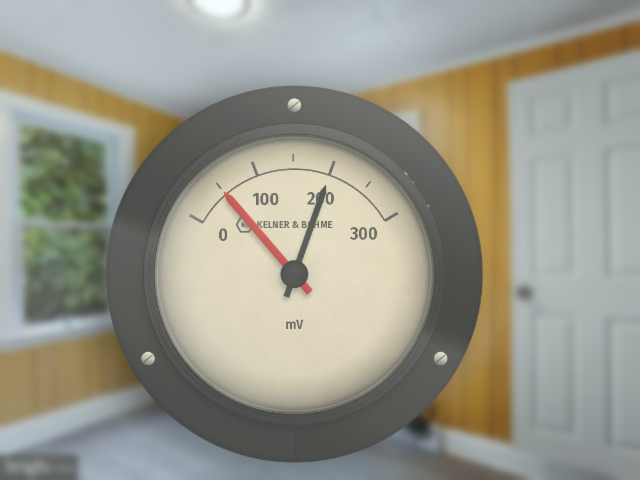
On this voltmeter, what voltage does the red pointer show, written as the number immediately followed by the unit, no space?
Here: 50mV
